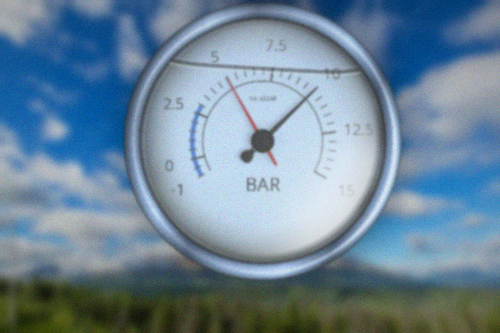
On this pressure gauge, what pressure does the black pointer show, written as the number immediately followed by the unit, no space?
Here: 10bar
